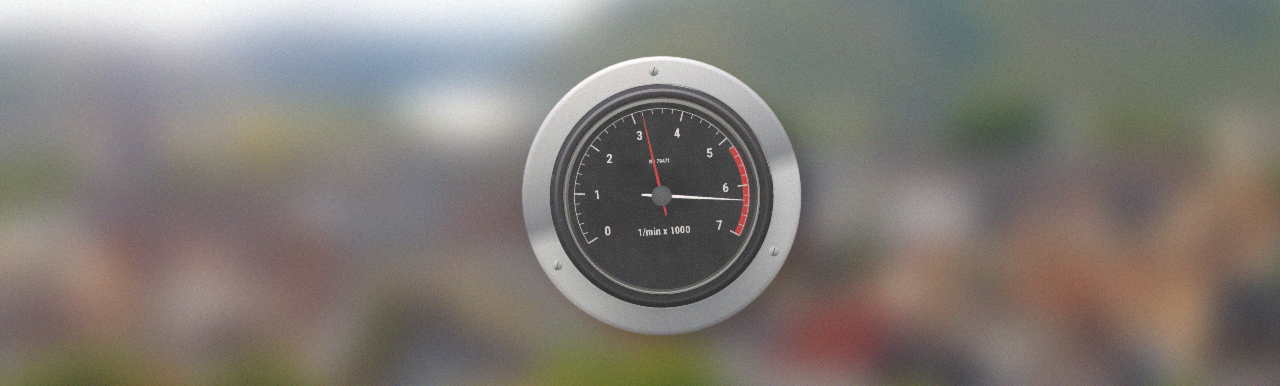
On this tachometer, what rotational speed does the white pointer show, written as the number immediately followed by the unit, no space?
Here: 6300rpm
